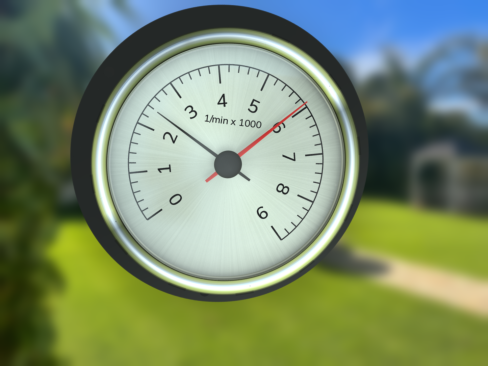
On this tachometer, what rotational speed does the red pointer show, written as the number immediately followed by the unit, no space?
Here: 5900rpm
